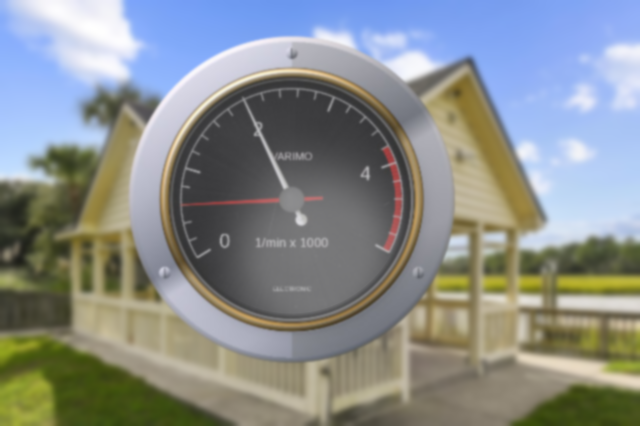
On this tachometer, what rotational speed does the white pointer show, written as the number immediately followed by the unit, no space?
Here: 2000rpm
